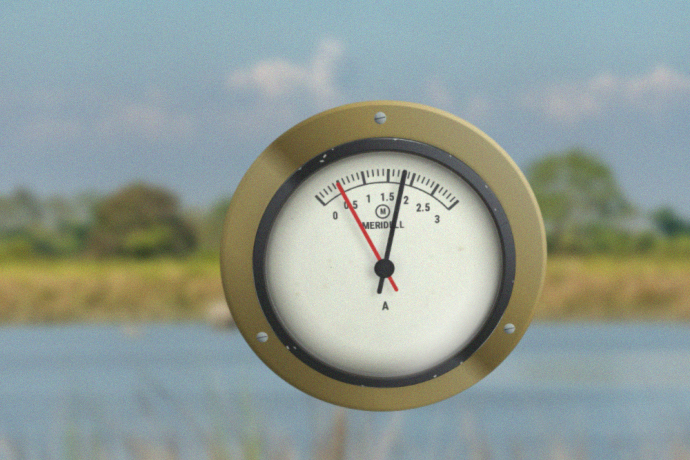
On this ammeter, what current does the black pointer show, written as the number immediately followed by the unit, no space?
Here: 1.8A
